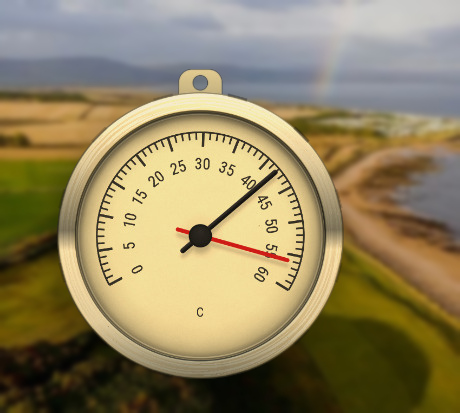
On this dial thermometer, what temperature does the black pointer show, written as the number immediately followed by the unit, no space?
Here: 42°C
